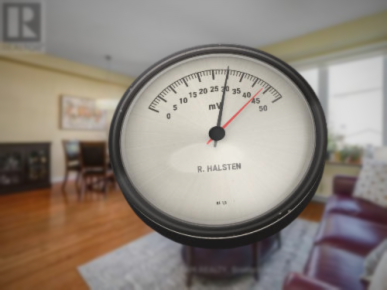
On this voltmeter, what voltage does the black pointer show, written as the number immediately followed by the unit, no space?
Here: 30mV
